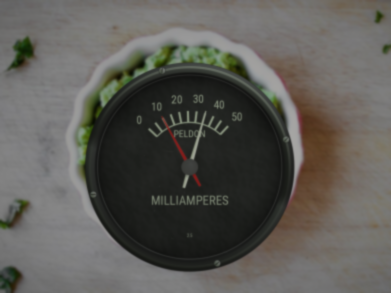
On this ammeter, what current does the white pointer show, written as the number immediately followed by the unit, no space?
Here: 35mA
